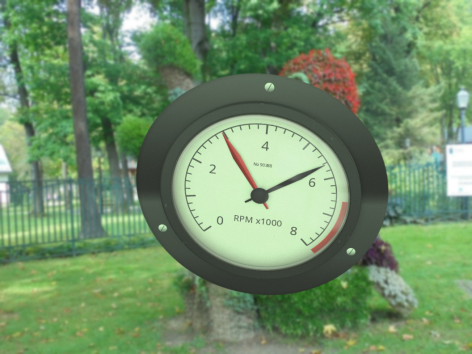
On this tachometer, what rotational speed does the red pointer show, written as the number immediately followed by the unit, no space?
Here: 3000rpm
